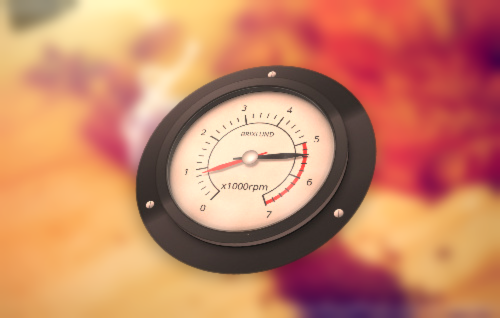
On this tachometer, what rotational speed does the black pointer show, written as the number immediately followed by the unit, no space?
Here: 5400rpm
